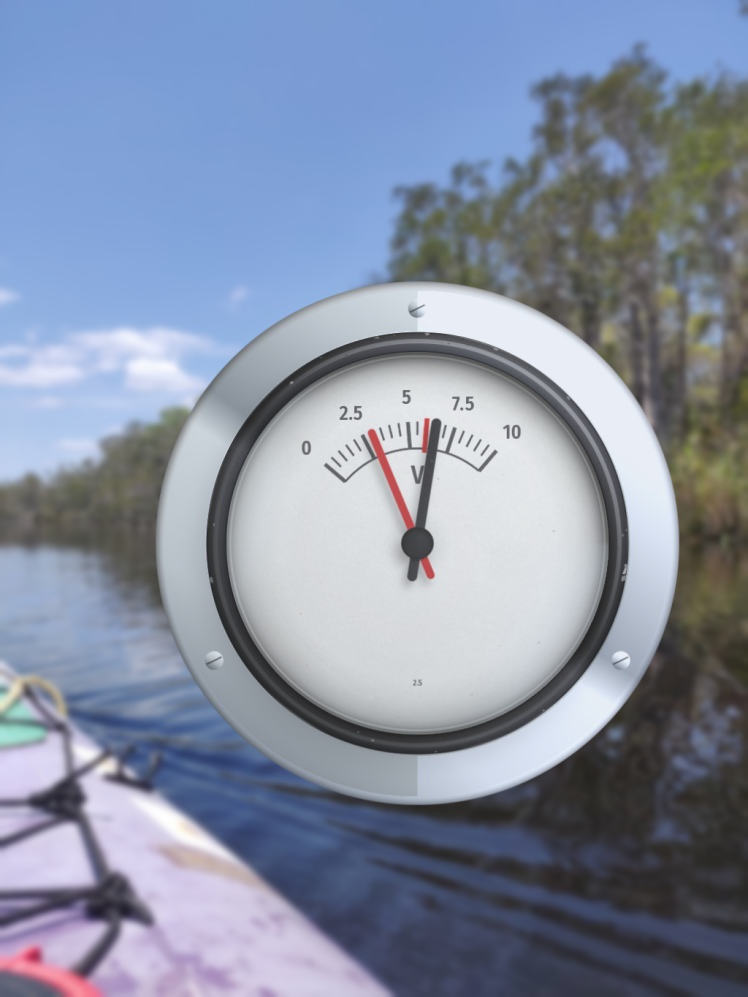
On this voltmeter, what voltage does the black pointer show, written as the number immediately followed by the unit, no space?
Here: 6.5V
